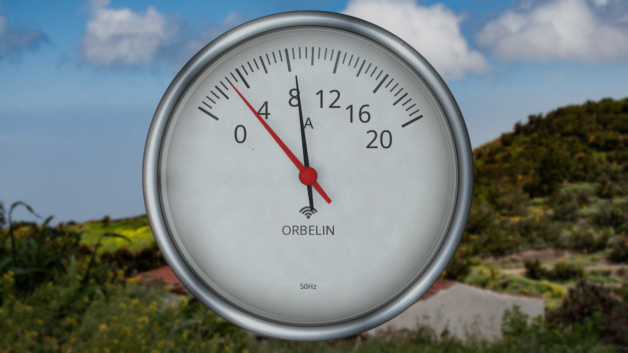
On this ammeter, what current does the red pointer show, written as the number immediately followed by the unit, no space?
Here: 3A
